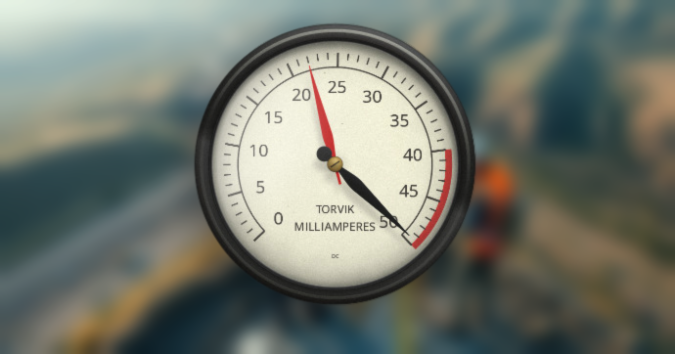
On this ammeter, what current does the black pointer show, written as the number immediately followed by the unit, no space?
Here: 49.5mA
